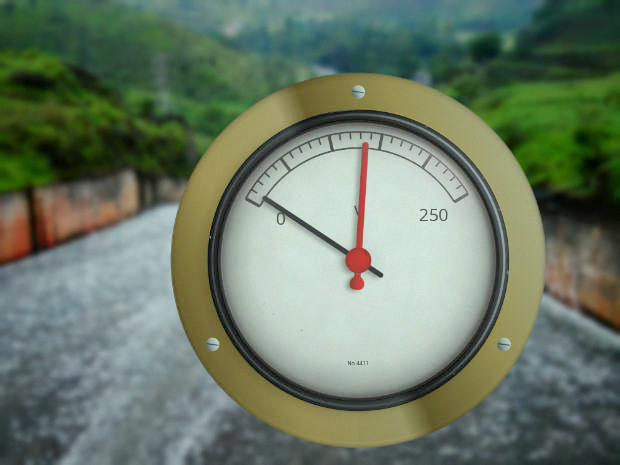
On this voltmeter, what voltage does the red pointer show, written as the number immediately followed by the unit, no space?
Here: 135V
